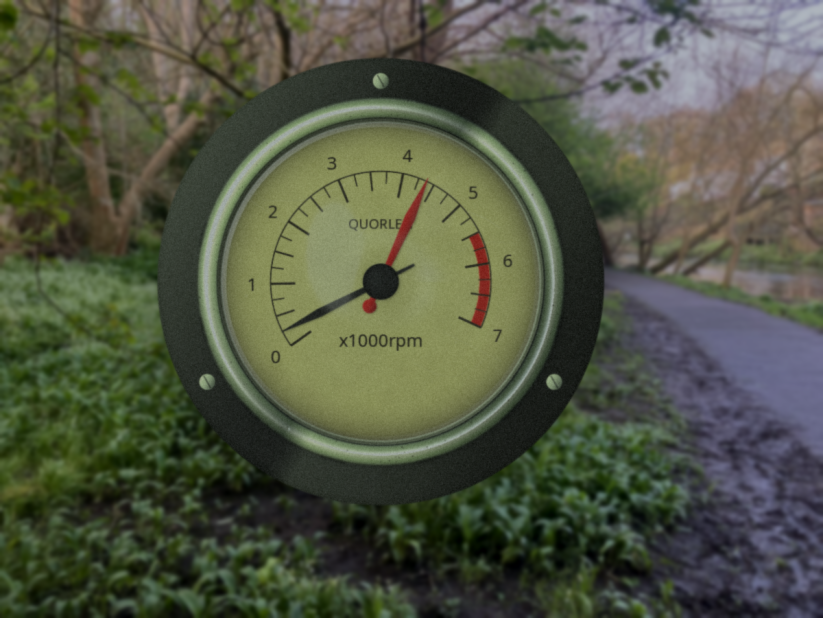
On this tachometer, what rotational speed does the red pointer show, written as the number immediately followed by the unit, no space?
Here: 4375rpm
